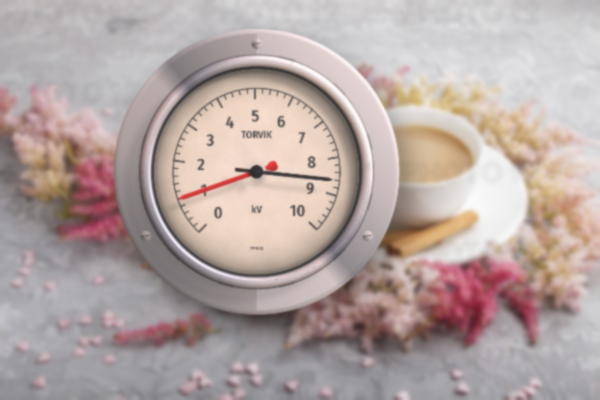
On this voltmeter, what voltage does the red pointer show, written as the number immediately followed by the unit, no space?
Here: 1kV
